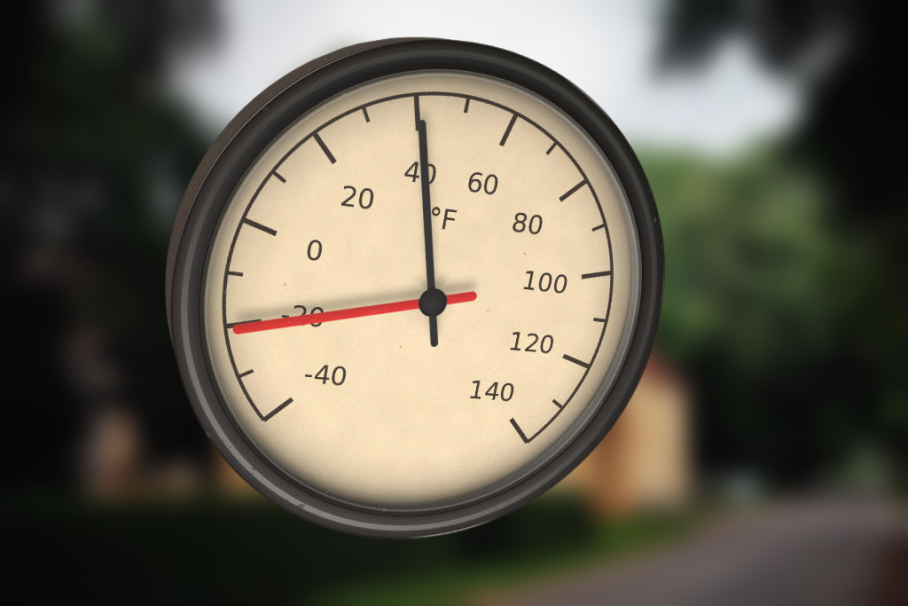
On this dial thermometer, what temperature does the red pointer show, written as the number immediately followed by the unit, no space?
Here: -20°F
